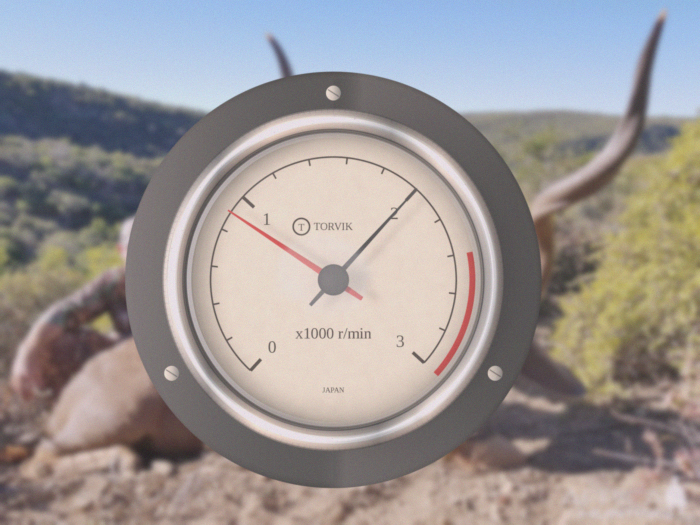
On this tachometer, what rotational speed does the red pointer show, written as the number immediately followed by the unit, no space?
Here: 900rpm
